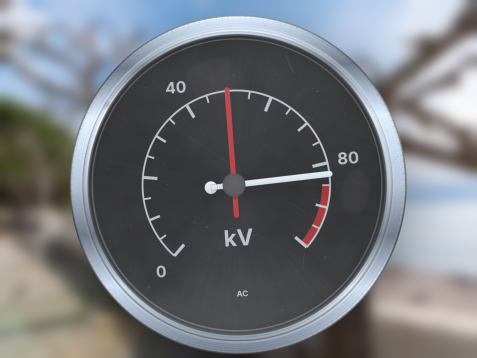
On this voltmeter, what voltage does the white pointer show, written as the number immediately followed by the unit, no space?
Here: 82.5kV
